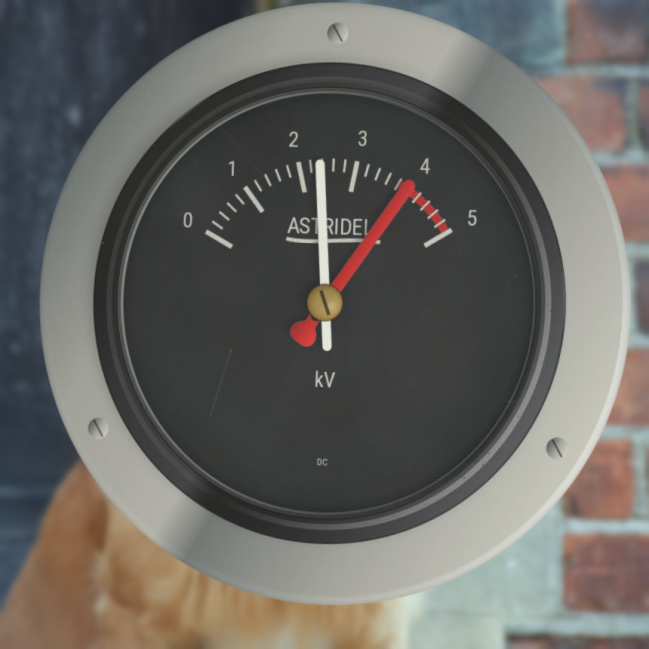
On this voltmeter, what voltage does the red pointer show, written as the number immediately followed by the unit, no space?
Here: 4kV
